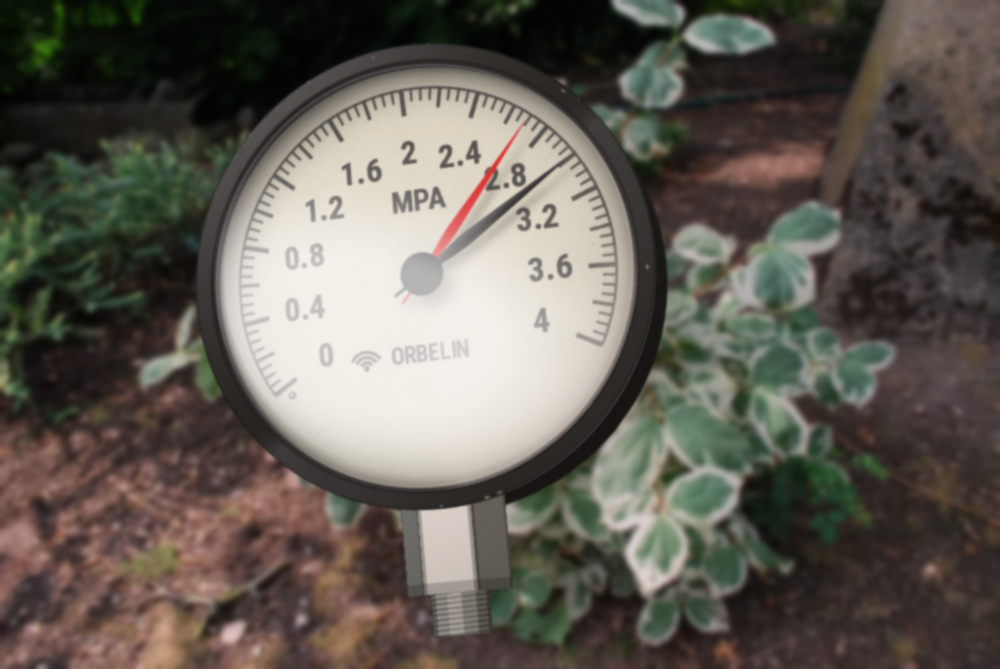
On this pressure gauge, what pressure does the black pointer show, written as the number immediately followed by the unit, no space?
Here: 3MPa
